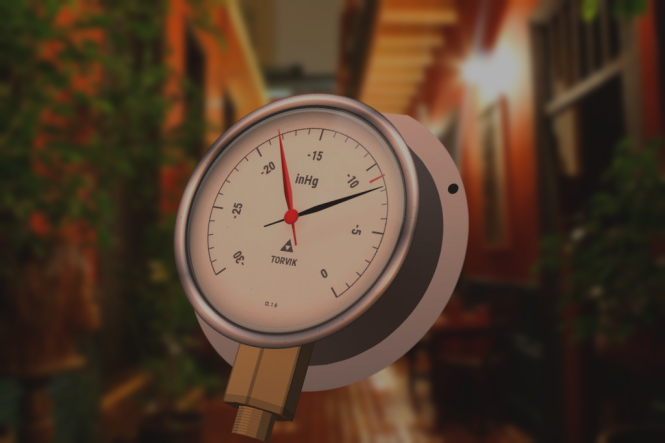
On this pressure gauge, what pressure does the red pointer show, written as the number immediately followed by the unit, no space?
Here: -18inHg
